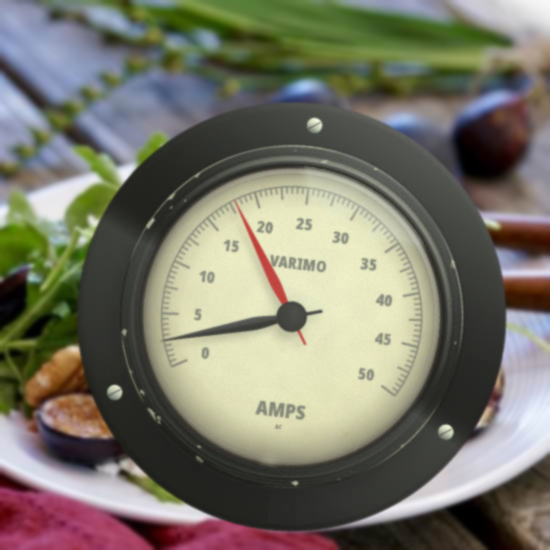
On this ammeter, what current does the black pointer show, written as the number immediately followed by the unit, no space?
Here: 2.5A
